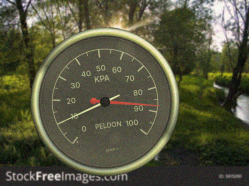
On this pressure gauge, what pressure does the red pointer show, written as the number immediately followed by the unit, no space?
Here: 87.5kPa
